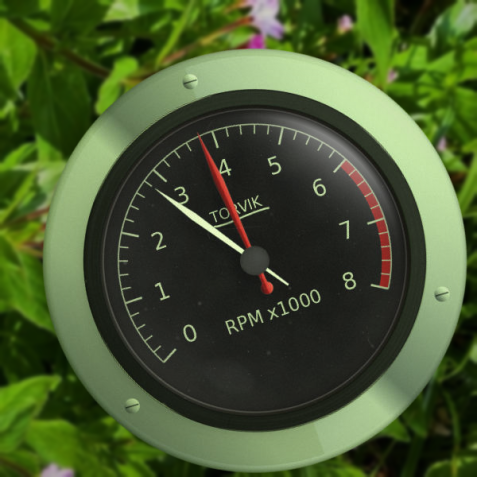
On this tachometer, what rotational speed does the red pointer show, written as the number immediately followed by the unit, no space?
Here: 3800rpm
